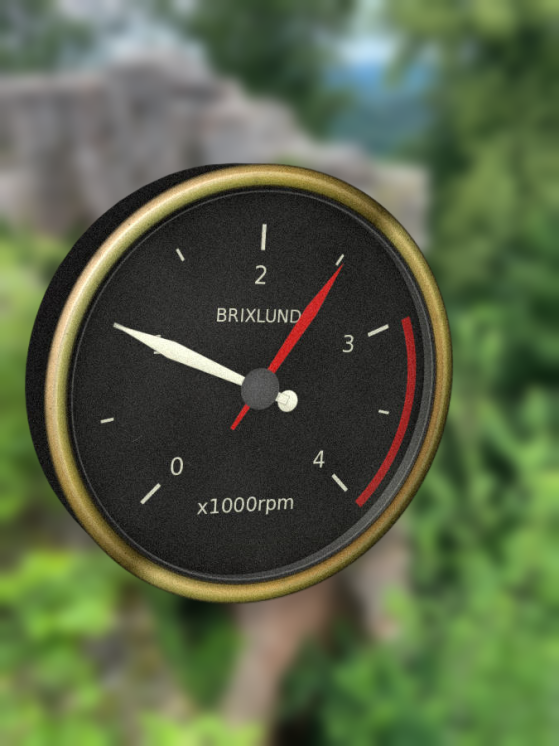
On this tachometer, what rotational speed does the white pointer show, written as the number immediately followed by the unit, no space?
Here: 1000rpm
